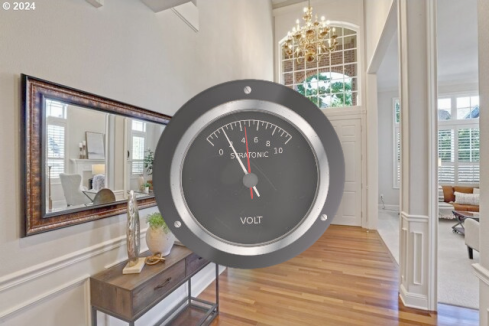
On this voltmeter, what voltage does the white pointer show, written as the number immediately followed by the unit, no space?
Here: 2V
